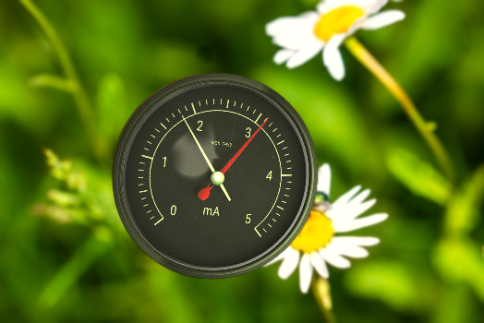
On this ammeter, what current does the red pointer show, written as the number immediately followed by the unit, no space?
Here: 3.1mA
